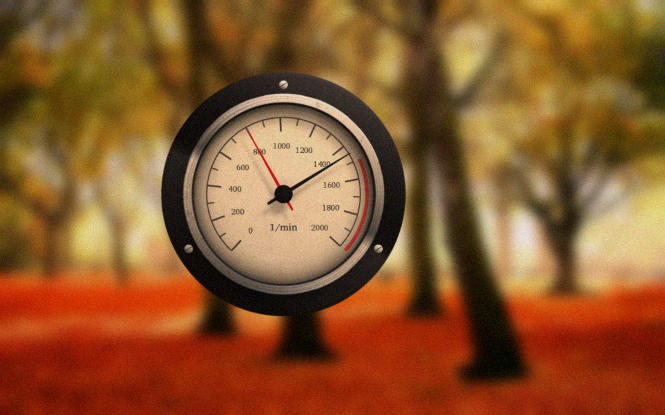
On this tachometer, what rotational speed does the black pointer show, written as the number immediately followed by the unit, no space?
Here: 1450rpm
